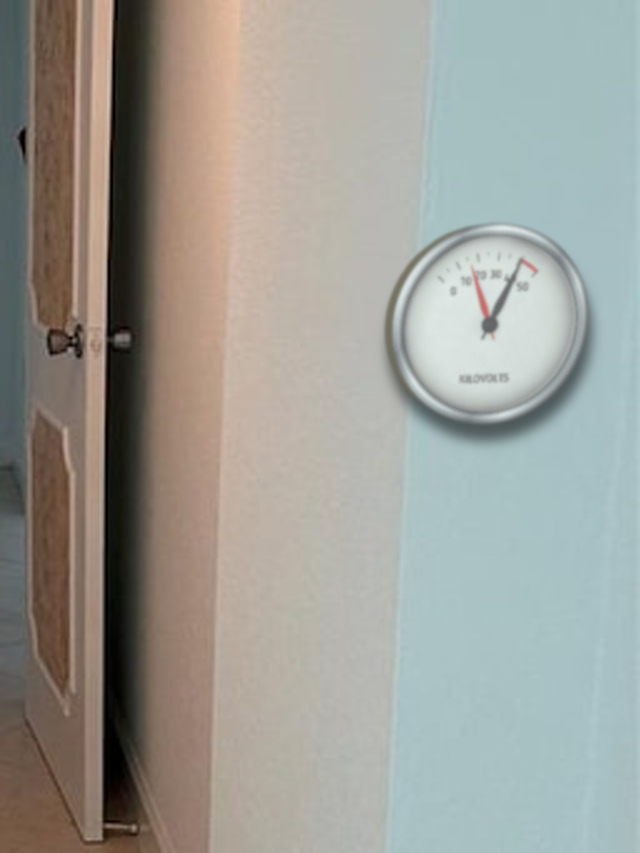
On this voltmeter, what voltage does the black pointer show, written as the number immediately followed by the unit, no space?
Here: 40kV
